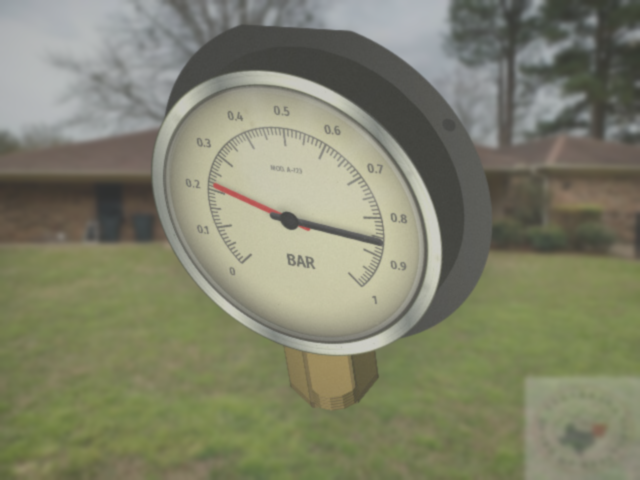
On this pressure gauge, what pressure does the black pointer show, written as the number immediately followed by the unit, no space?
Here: 0.85bar
